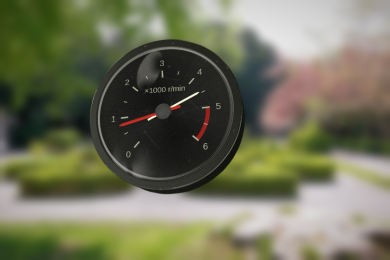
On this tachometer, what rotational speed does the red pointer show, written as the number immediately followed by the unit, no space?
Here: 750rpm
